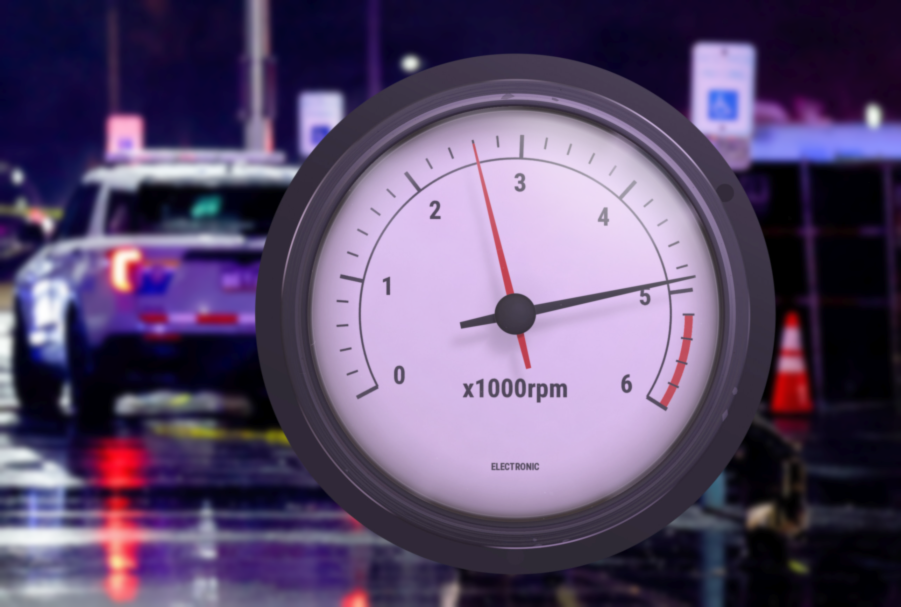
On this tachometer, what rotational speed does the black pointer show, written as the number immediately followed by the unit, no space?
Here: 4900rpm
